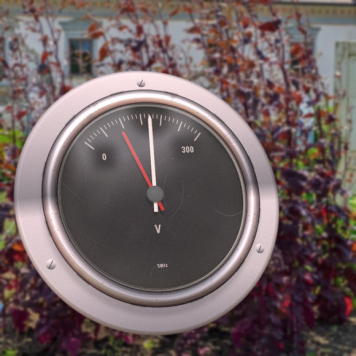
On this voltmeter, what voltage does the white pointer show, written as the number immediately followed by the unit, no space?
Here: 170V
